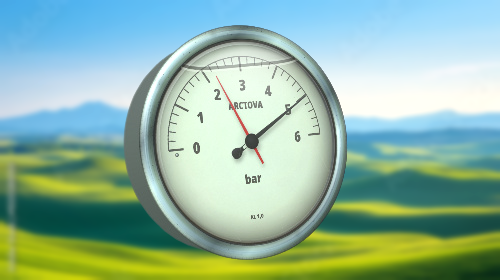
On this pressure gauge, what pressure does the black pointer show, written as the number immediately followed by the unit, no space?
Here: 5bar
